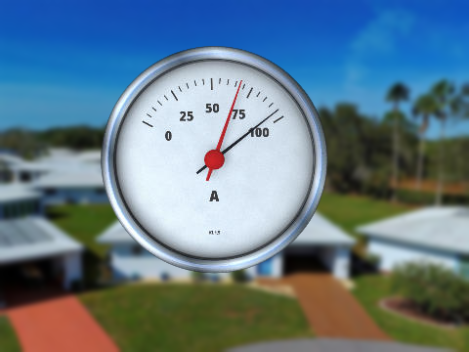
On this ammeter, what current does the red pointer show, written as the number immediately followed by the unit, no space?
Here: 67.5A
